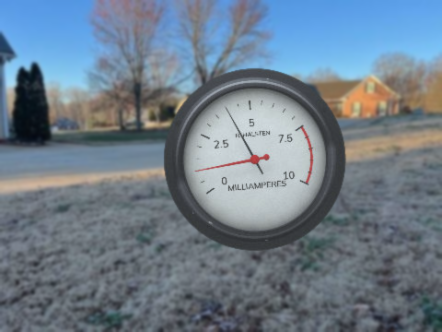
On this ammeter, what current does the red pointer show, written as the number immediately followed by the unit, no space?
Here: 1mA
